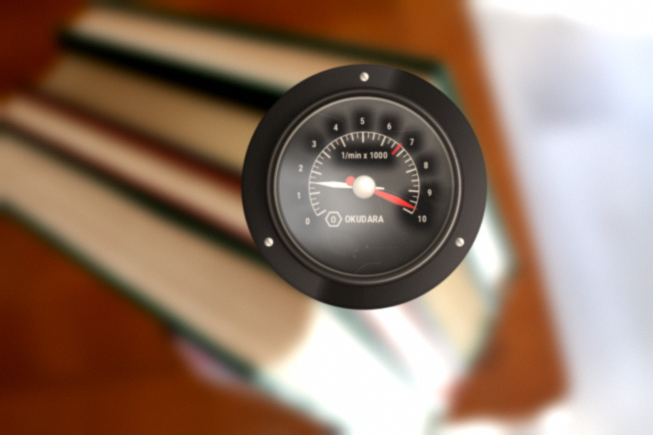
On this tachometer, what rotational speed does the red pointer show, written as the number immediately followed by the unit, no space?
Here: 9750rpm
